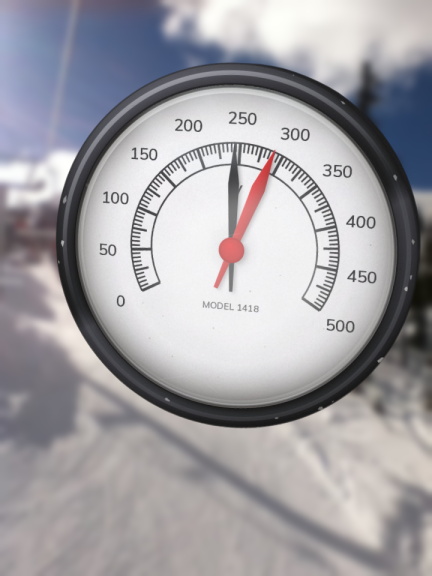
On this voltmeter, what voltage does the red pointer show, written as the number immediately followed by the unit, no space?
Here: 290V
